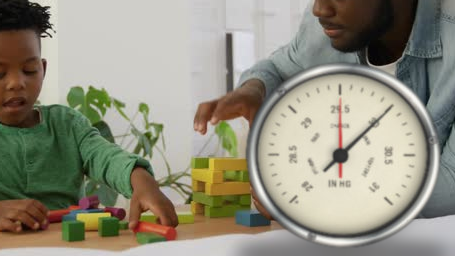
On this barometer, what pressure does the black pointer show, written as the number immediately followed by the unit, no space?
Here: 30inHg
